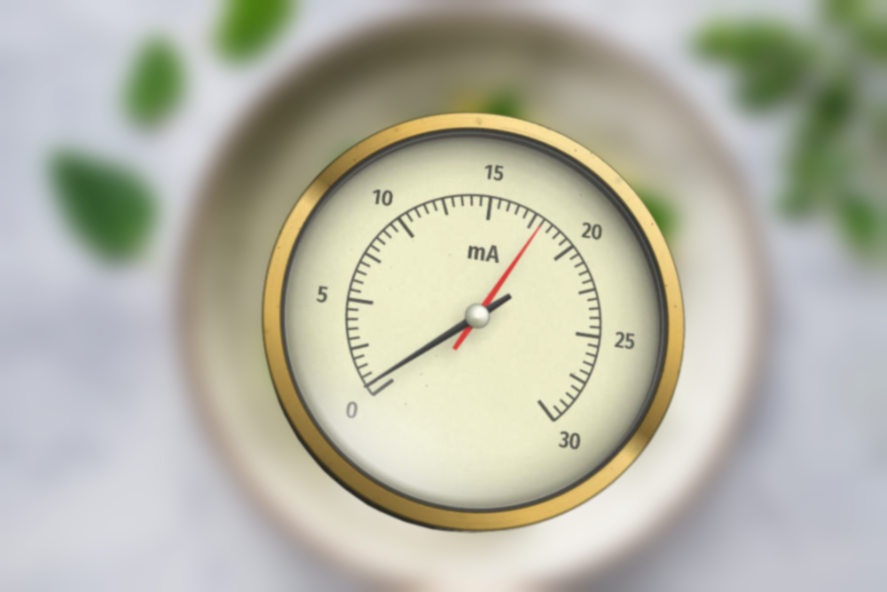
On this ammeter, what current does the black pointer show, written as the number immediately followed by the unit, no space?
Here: 0.5mA
